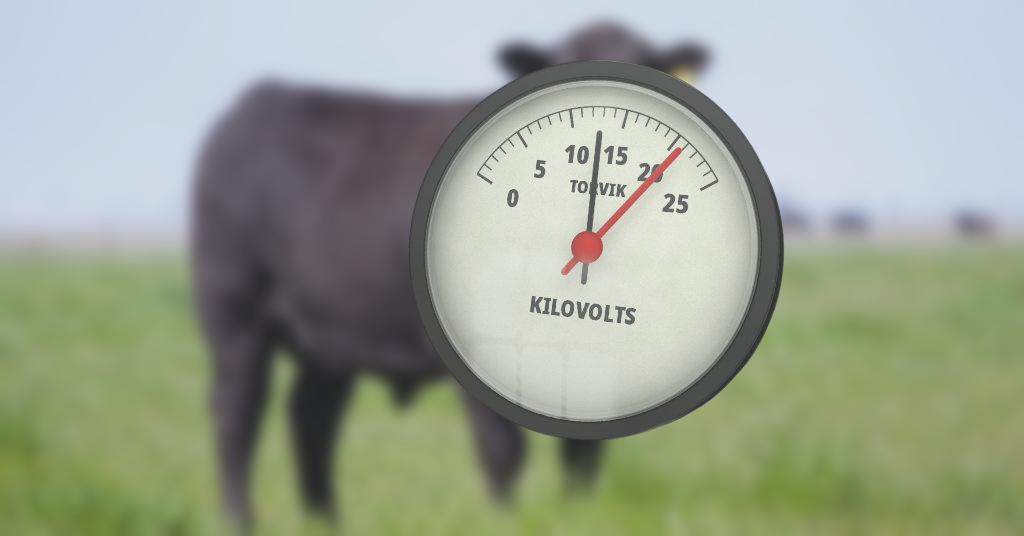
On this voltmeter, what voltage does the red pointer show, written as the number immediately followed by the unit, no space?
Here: 21kV
